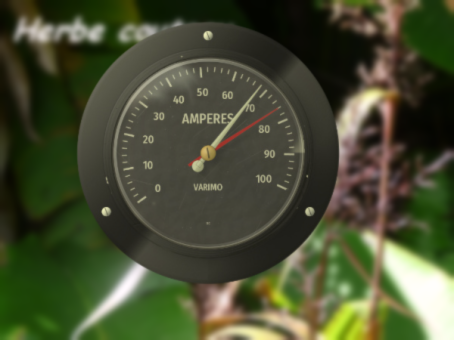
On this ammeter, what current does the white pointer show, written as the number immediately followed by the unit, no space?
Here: 68A
